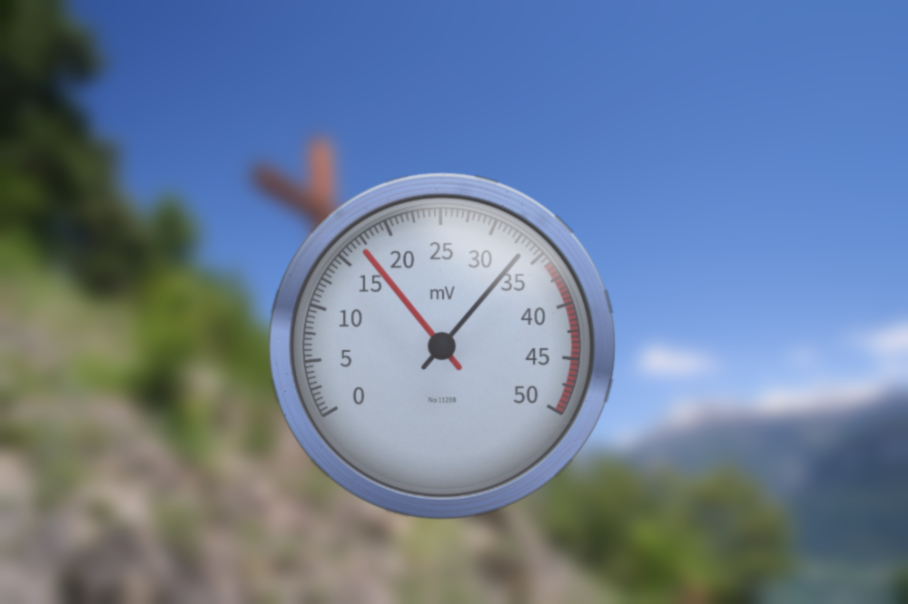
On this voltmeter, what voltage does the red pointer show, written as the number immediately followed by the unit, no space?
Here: 17mV
